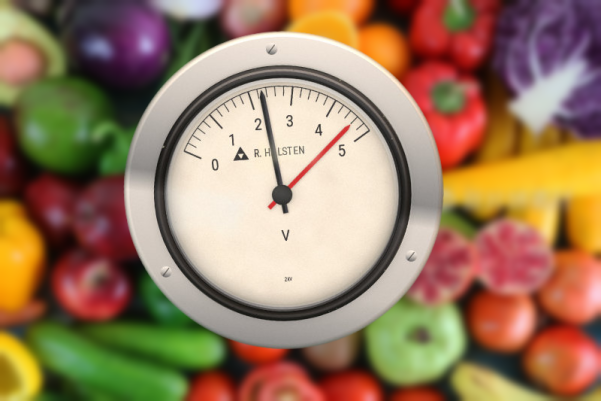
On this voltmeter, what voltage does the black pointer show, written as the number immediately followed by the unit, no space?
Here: 2.3V
